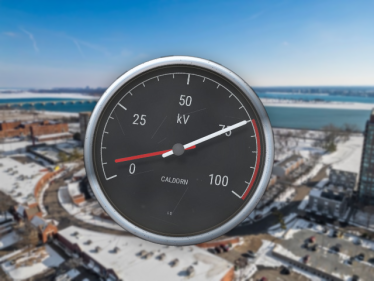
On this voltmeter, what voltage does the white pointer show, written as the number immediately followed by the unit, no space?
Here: 75kV
